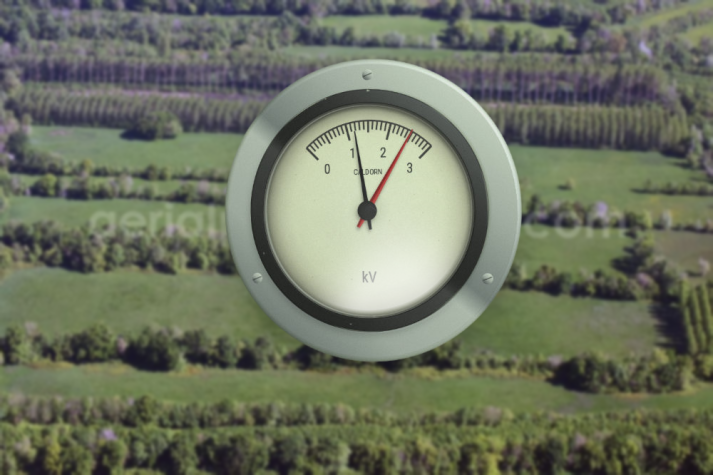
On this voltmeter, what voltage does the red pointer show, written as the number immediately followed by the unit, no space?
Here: 2.5kV
